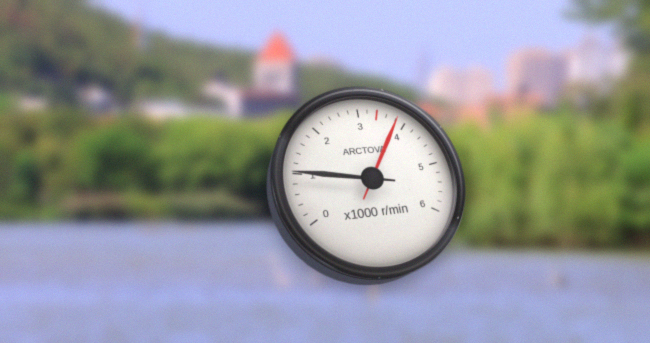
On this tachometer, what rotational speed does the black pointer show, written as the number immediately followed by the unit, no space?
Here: 1000rpm
